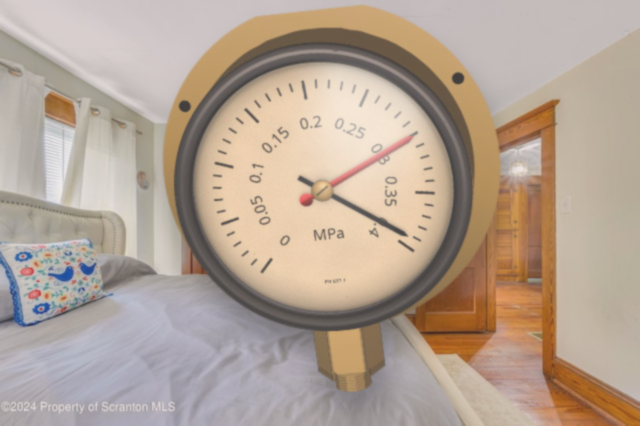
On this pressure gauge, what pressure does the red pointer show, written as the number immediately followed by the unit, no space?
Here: 0.3MPa
